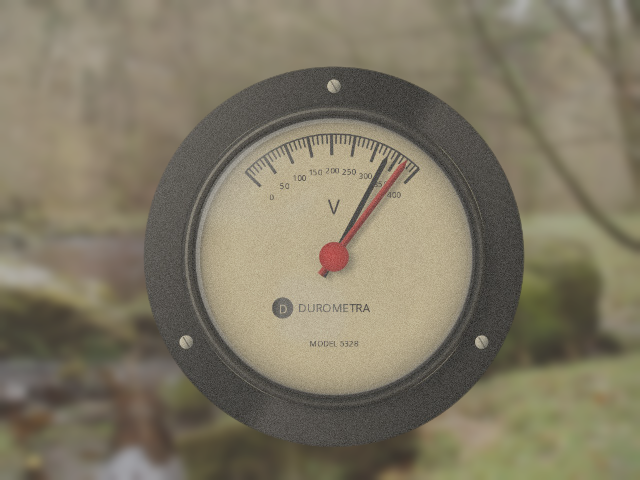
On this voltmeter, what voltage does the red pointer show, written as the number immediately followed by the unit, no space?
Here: 370V
